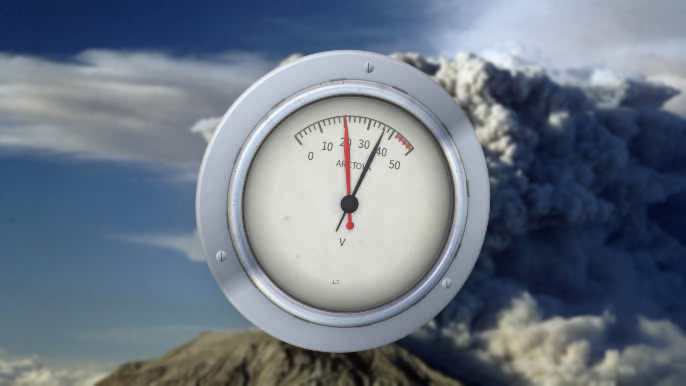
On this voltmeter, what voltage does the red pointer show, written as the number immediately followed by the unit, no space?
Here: 20V
